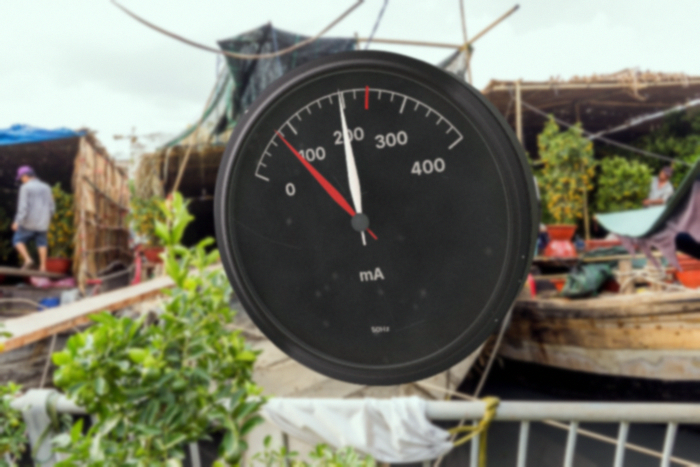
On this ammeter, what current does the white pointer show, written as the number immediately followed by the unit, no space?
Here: 200mA
